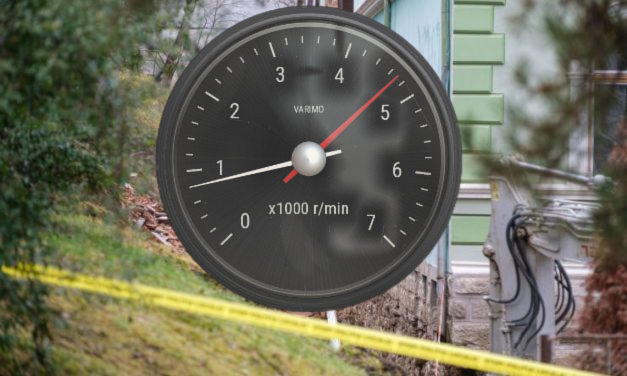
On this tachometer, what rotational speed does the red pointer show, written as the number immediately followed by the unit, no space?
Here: 4700rpm
